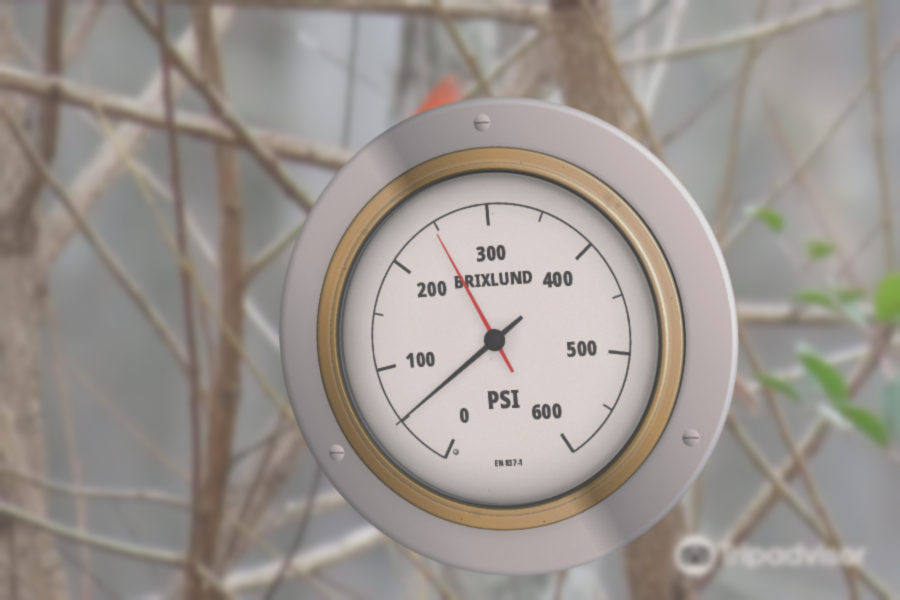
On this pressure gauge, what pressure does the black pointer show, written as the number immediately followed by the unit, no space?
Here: 50psi
